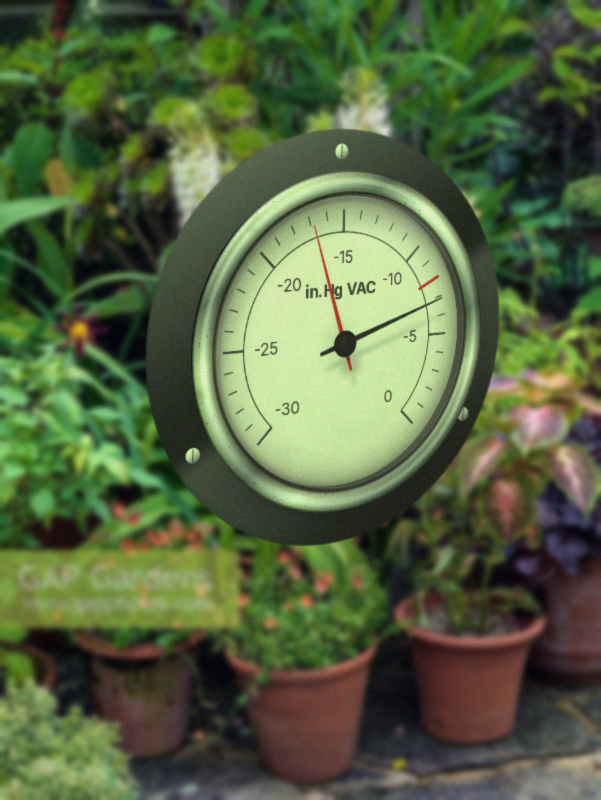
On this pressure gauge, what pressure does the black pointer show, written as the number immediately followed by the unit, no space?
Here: -7inHg
